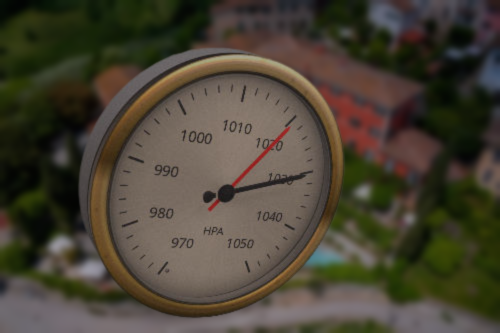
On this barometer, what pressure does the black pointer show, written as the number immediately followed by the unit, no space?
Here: 1030hPa
